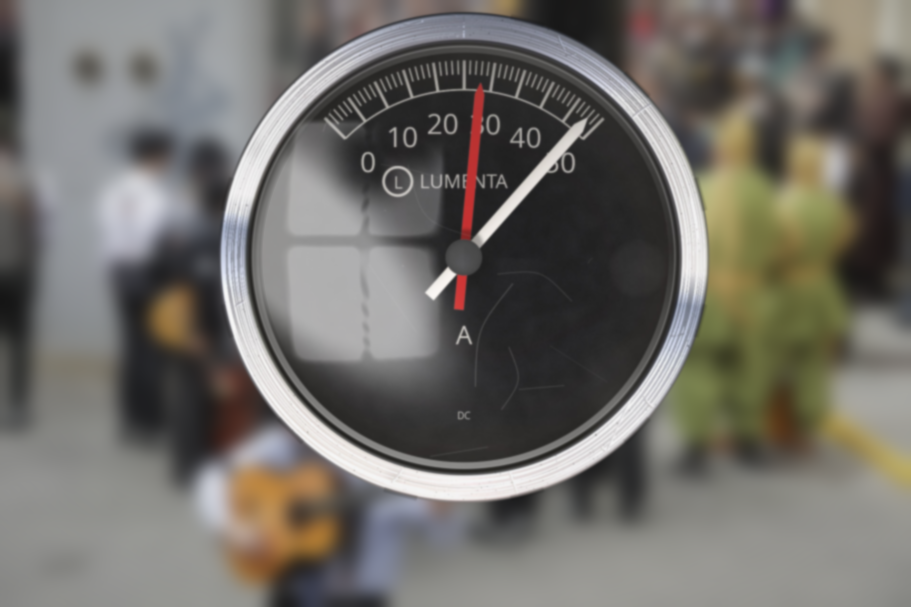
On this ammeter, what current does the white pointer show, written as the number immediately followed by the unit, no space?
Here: 48A
